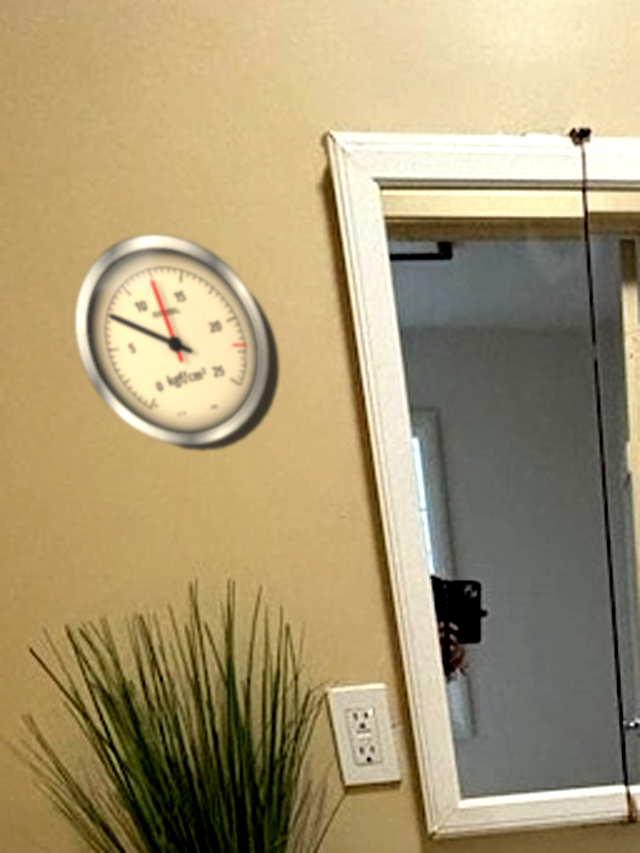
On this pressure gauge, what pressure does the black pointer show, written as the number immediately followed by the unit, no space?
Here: 7.5kg/cm²
